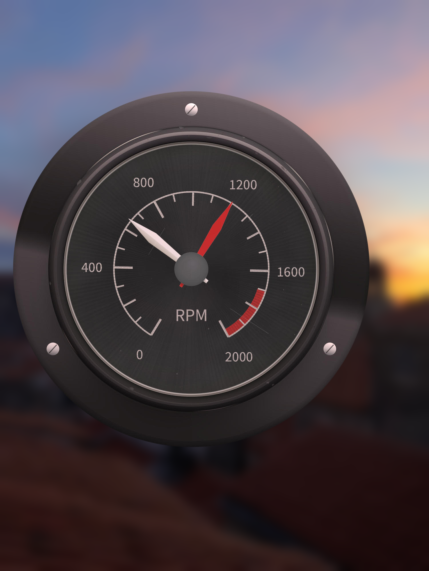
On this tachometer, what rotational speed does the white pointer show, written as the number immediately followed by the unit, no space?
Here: 650rpm
